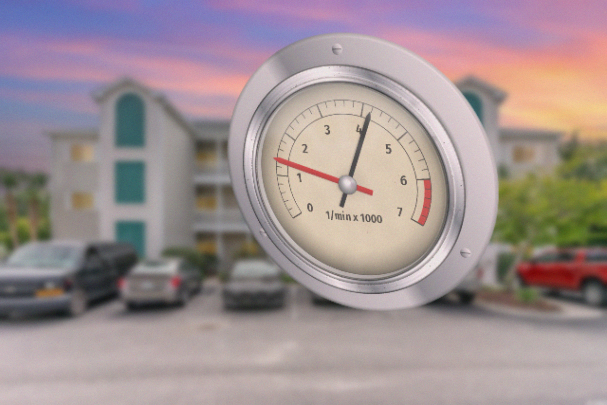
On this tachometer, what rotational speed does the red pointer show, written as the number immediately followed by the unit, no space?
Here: 1400rpm
